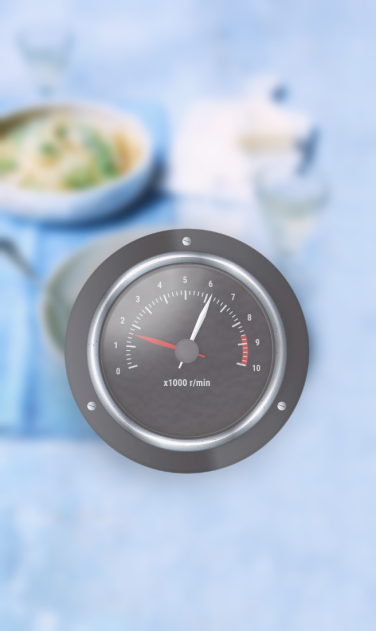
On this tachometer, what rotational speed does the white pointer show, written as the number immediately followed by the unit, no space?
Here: 6200rpm
